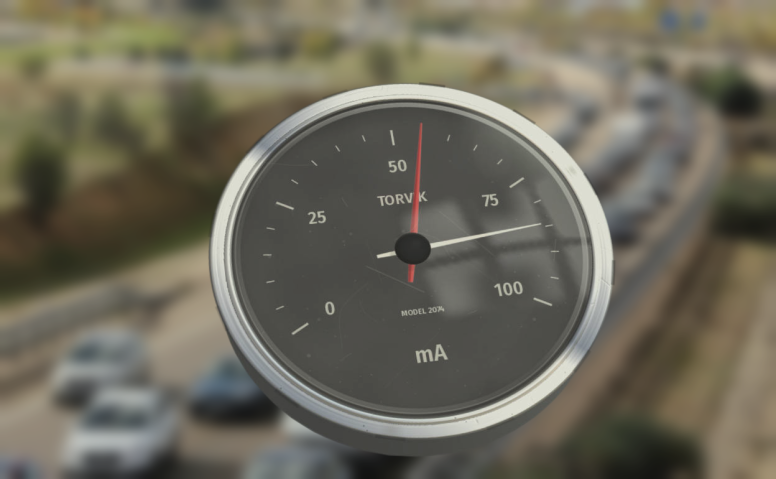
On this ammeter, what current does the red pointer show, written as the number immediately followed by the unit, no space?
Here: 55mA
